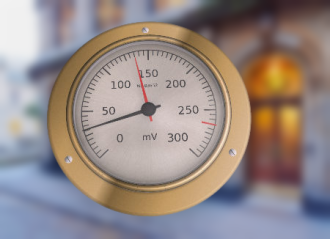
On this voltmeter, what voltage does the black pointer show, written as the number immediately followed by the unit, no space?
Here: 30mV
